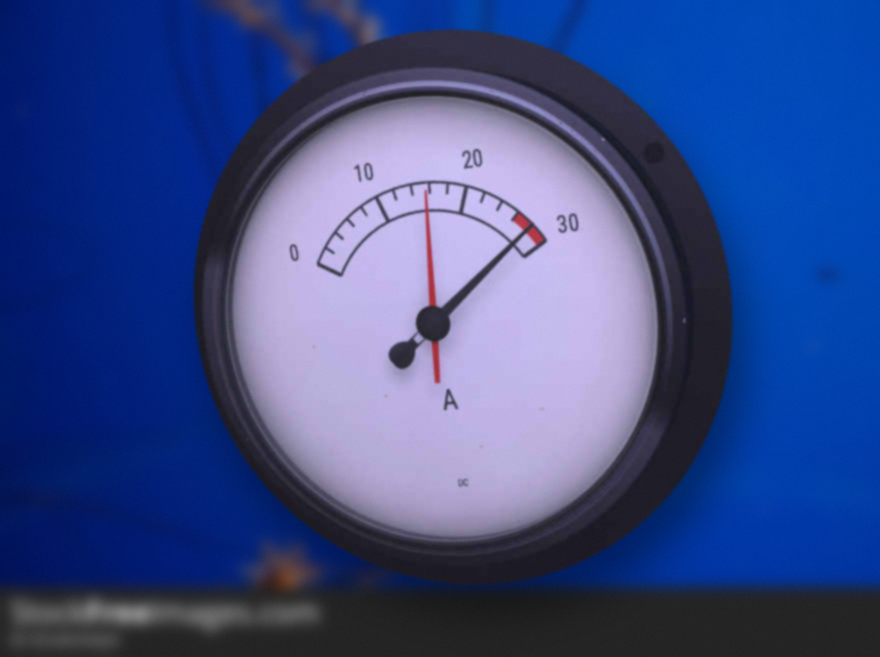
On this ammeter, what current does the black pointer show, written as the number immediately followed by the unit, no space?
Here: 28A
